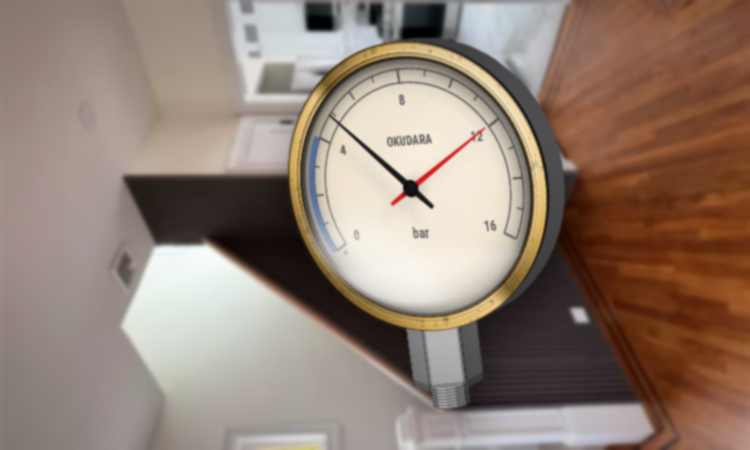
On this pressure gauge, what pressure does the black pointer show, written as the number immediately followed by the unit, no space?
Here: 5bar
